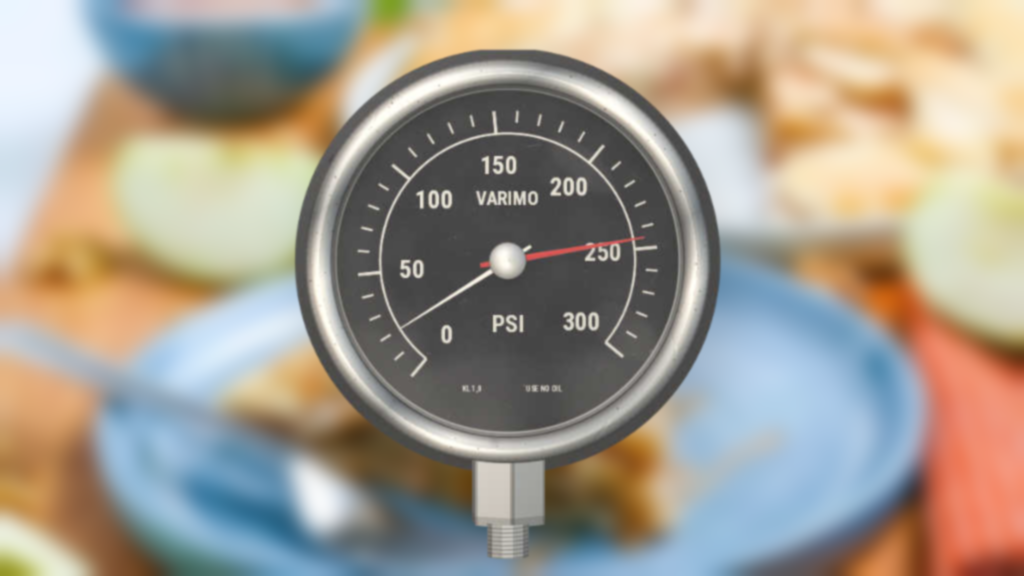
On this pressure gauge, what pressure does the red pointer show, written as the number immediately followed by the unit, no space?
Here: 245psi
